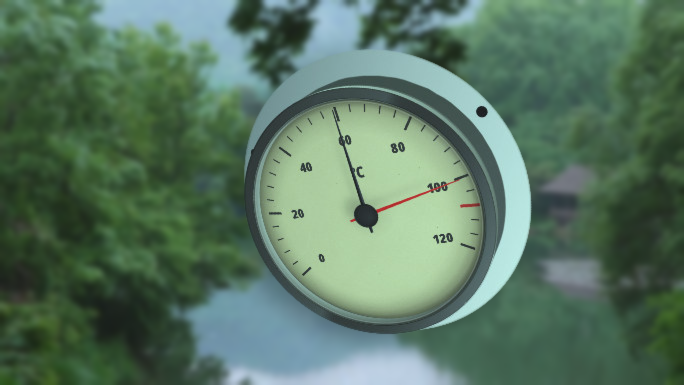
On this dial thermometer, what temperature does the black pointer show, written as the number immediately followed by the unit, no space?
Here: 60°C
